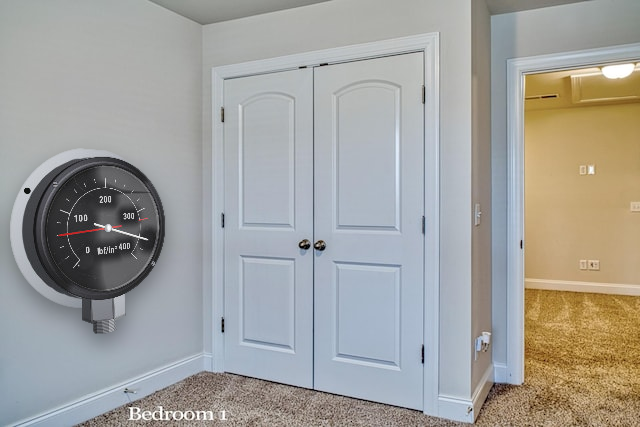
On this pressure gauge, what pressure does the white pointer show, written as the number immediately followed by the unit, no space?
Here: 360psi
